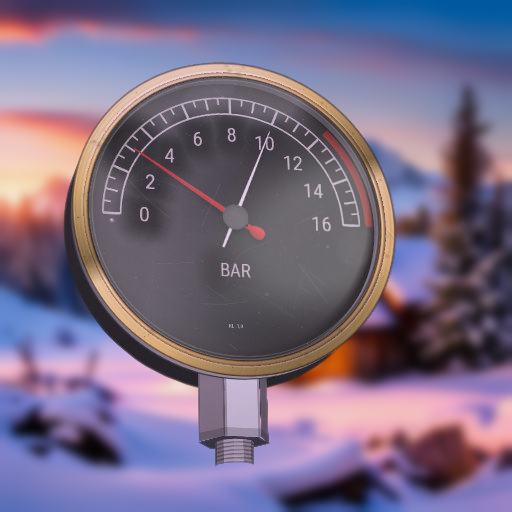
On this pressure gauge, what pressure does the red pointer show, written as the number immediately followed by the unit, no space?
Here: 3bar
